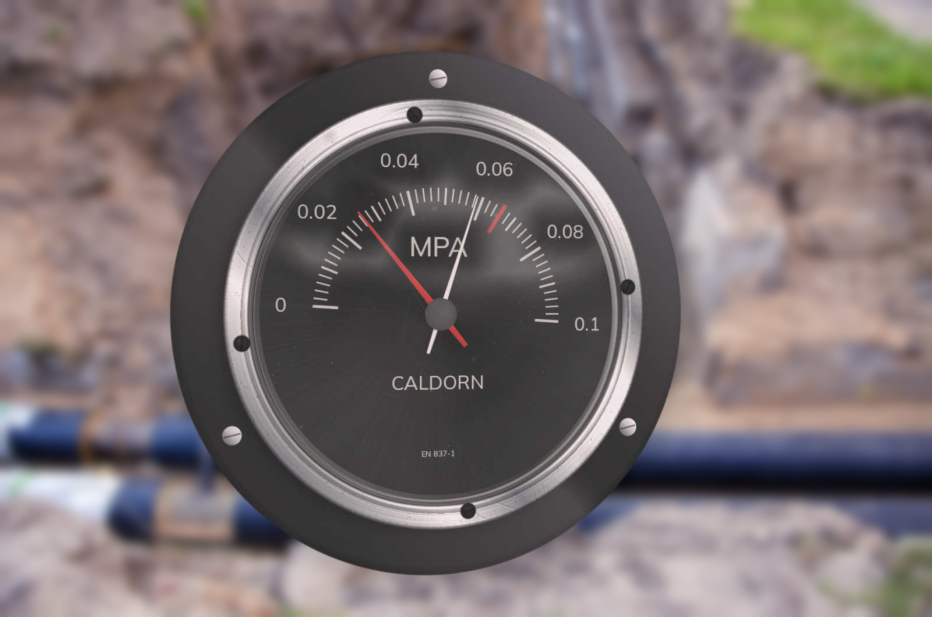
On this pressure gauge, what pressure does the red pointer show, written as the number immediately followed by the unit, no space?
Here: 0.026MPa
